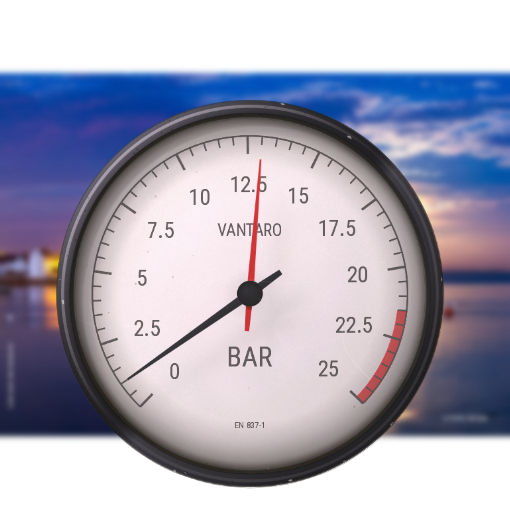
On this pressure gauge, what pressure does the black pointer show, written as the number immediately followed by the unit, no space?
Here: 1bar
